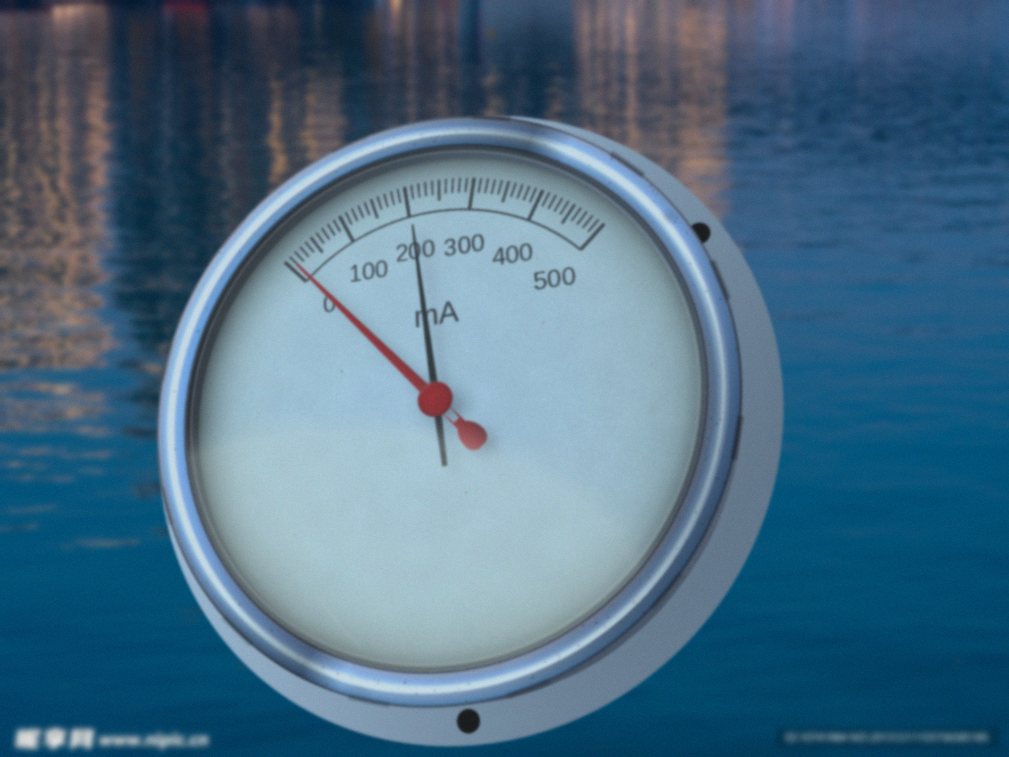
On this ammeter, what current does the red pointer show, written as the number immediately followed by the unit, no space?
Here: 10mA
